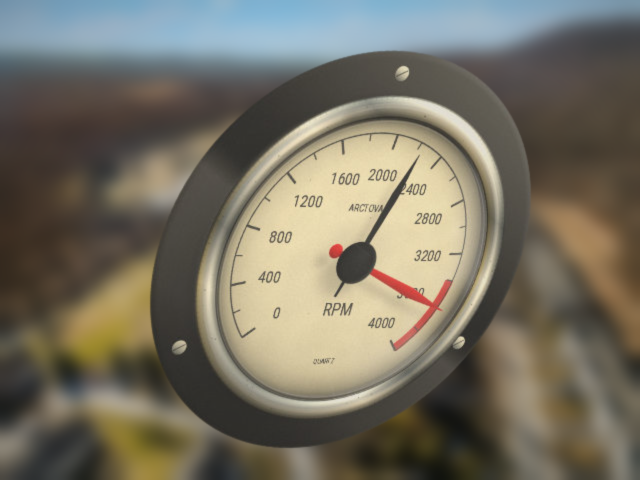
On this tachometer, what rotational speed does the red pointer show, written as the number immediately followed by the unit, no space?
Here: 3600rpm
